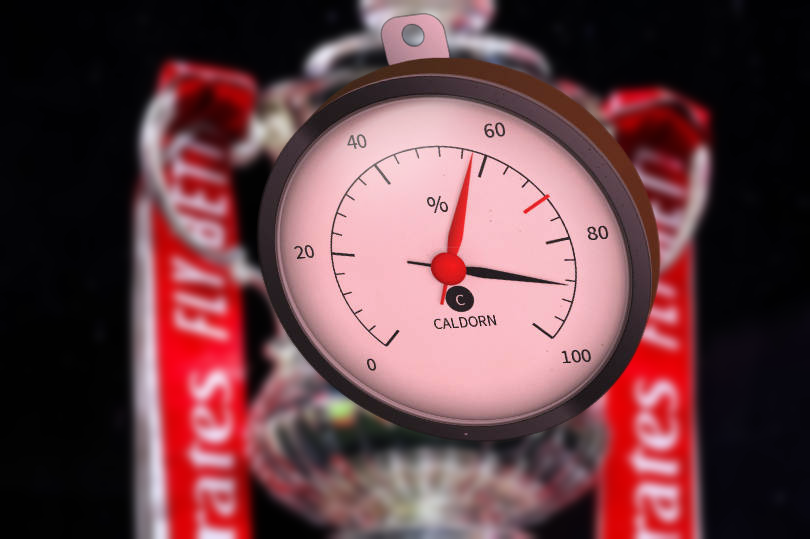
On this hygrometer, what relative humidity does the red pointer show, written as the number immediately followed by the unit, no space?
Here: 58%
